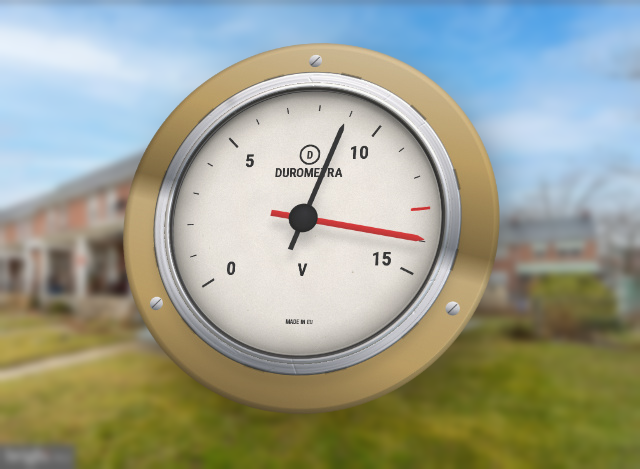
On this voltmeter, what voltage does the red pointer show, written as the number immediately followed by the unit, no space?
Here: 14V
